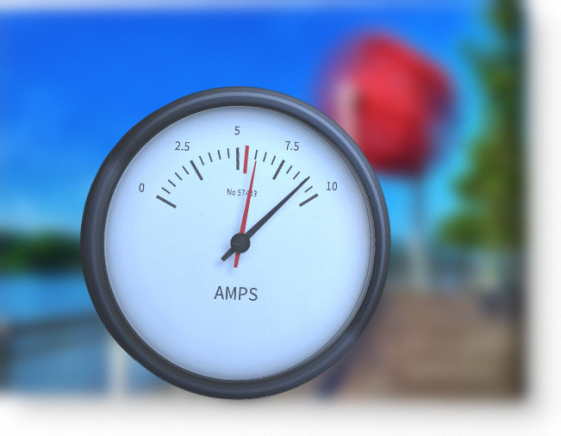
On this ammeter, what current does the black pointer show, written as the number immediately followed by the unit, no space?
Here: 9A
